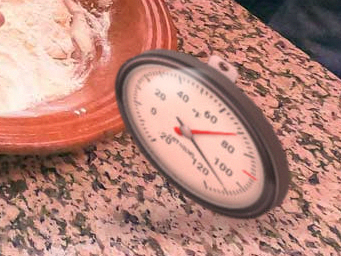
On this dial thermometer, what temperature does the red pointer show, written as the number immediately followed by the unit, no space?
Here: 70°F
